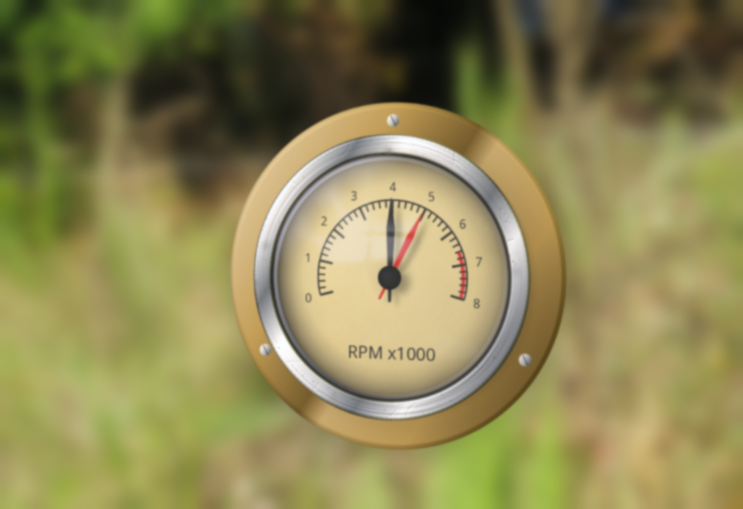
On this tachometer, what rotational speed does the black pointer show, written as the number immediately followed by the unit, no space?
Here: 4000rpm
